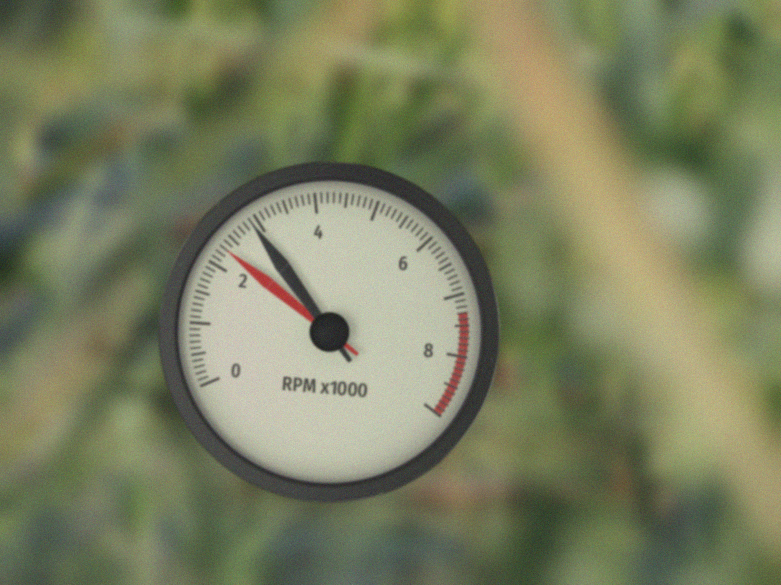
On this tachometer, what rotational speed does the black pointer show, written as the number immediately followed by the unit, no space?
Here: 2900rpm
